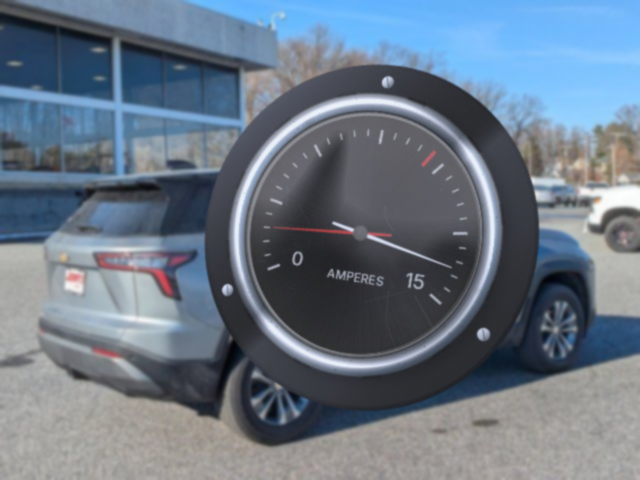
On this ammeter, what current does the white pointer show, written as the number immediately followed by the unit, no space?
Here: 13.75A
